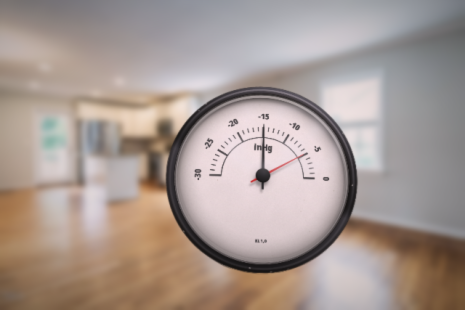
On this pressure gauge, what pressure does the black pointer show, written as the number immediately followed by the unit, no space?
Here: -15inHg
